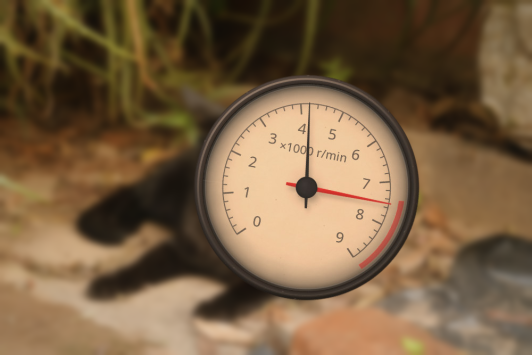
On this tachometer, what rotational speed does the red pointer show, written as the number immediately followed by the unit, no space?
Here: 7500rpm
